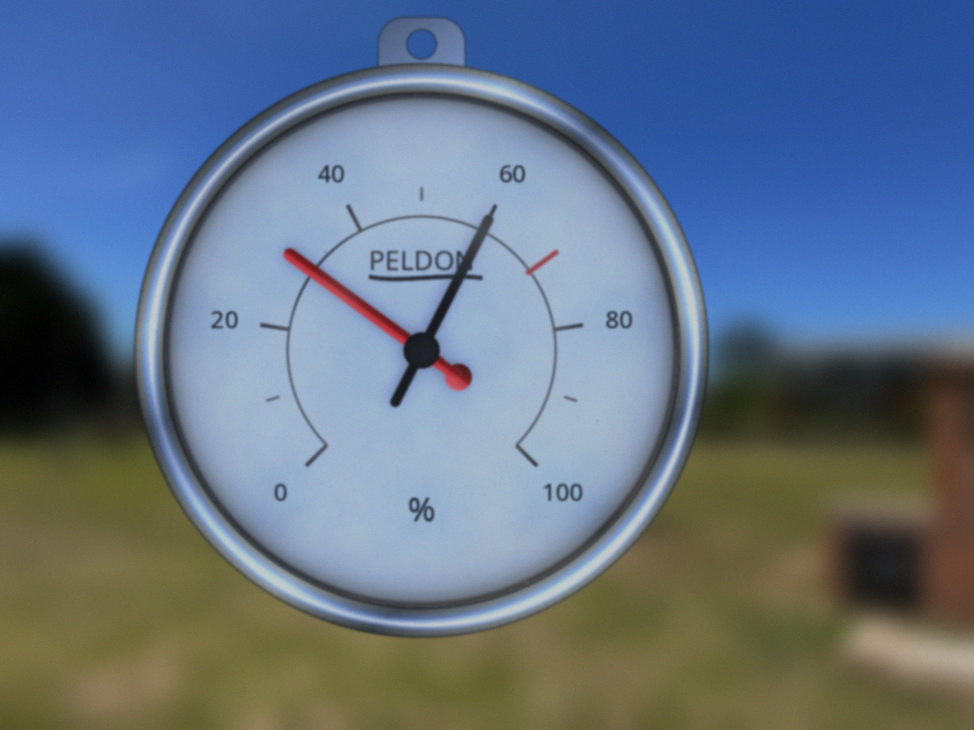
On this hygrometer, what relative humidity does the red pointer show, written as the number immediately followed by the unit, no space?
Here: 30%
